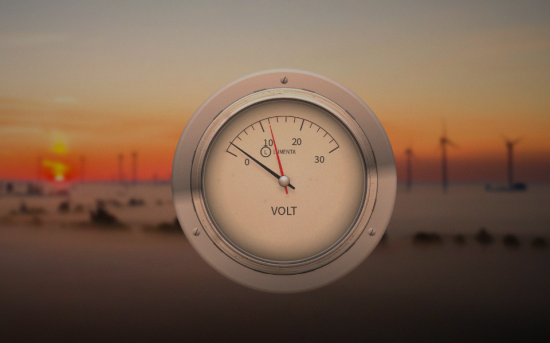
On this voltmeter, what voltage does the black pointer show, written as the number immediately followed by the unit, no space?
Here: 2V
